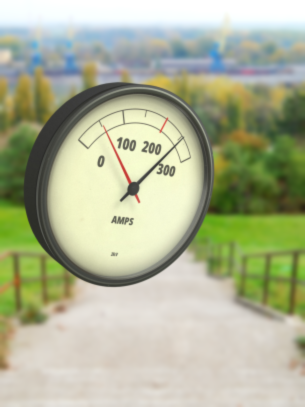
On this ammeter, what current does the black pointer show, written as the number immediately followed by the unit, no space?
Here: 250A
